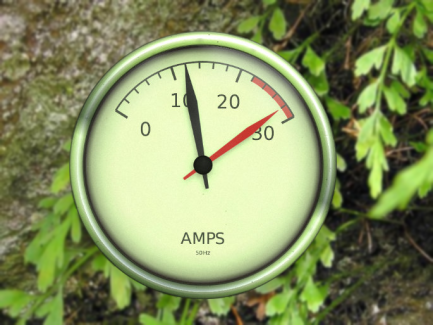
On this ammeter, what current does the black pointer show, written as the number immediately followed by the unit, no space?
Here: 12A
